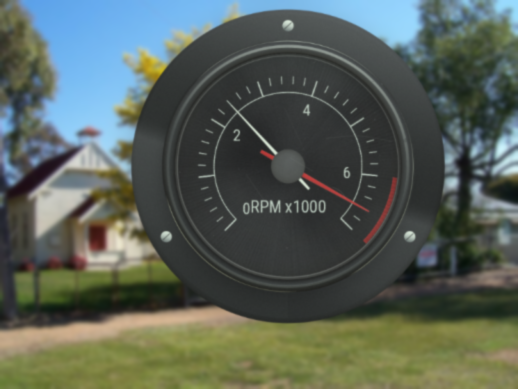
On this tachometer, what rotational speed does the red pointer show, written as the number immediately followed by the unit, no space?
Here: 6600rpm
